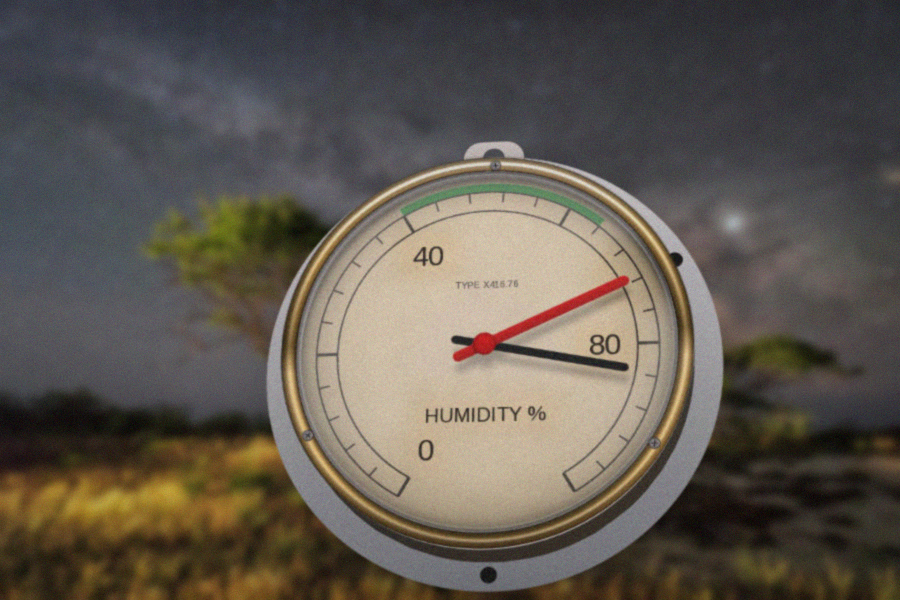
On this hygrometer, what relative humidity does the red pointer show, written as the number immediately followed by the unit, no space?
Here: 72%
